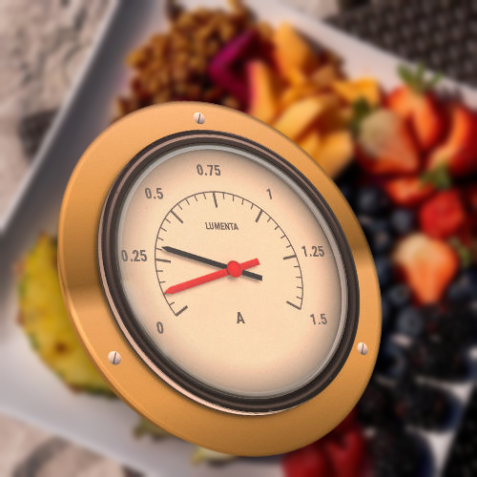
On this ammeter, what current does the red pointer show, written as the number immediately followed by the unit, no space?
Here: 0.1A
